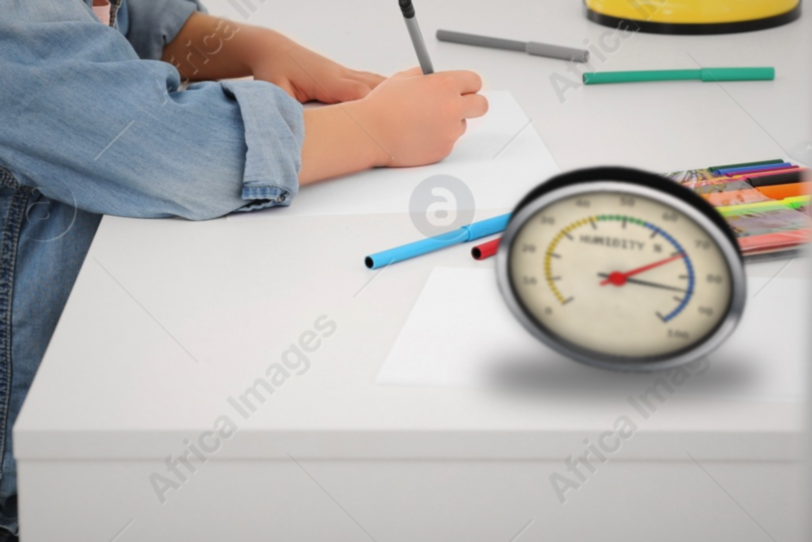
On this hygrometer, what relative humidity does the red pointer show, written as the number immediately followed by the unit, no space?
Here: 70%
